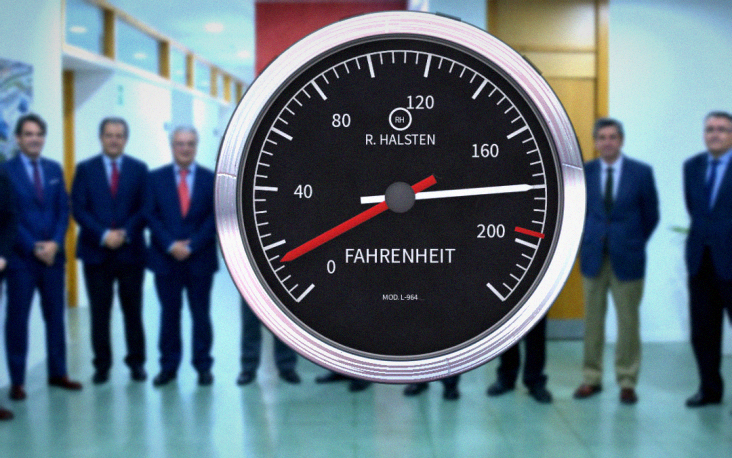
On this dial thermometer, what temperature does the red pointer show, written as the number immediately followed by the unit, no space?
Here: 14°F
